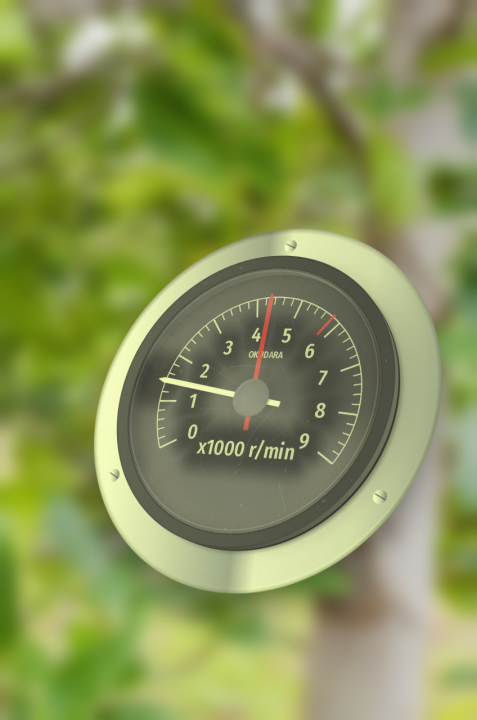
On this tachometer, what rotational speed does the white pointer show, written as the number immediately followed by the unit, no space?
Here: 1400rpm
